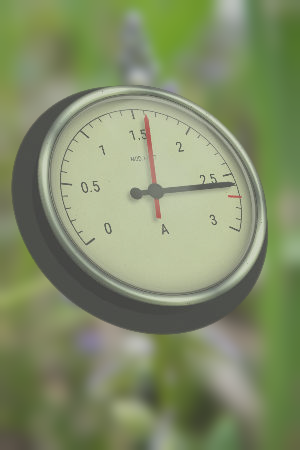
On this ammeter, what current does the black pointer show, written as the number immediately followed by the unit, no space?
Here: 2.6A
